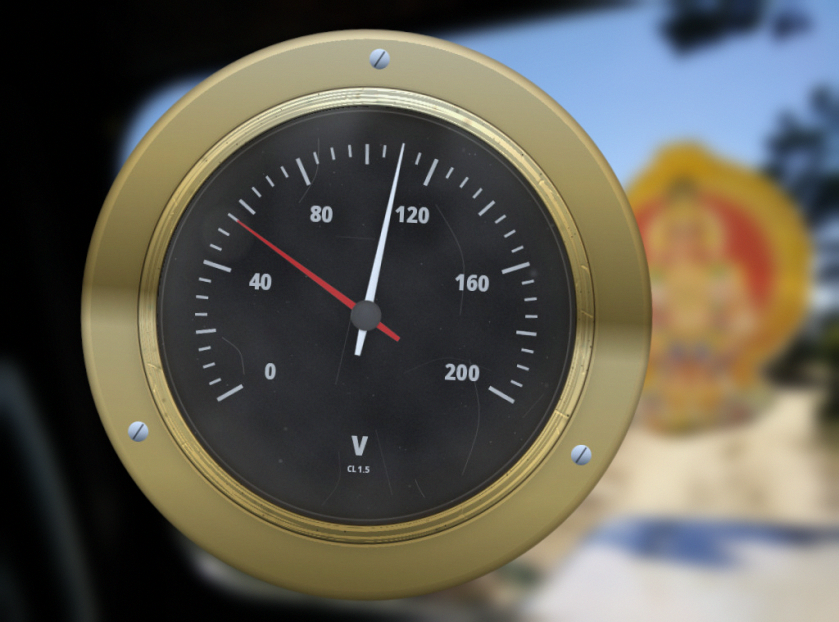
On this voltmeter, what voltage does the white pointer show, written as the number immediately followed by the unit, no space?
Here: 110V
